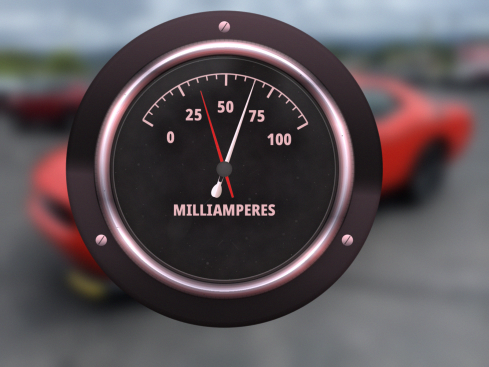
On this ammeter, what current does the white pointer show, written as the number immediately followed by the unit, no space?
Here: 65mA
